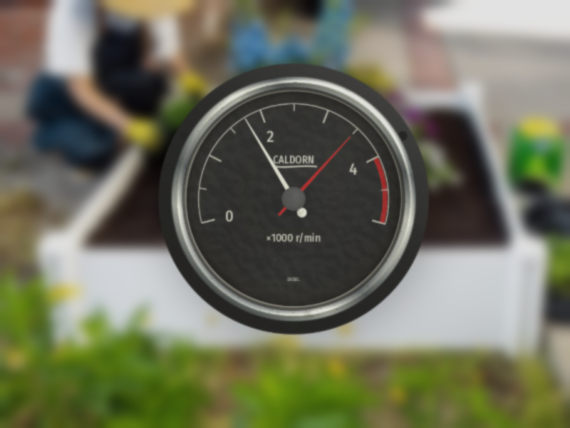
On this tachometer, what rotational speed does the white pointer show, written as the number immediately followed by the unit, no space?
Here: 1750rpm
